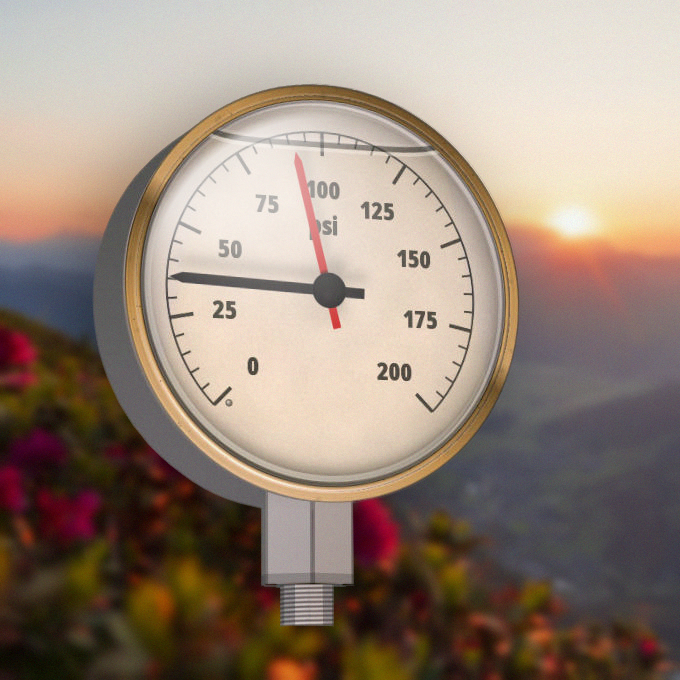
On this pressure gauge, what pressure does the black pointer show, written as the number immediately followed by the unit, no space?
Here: 35psi
